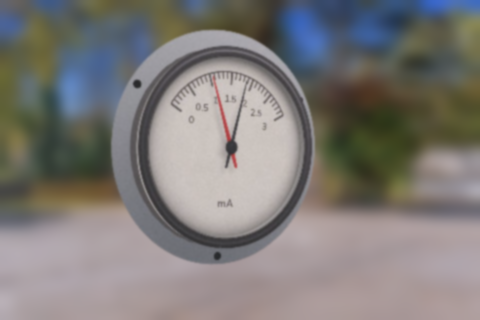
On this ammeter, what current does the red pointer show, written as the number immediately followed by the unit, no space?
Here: 1mA
